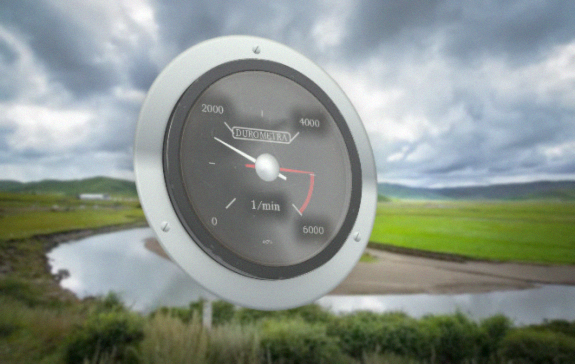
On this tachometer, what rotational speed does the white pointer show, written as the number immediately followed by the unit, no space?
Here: 1500rpm
